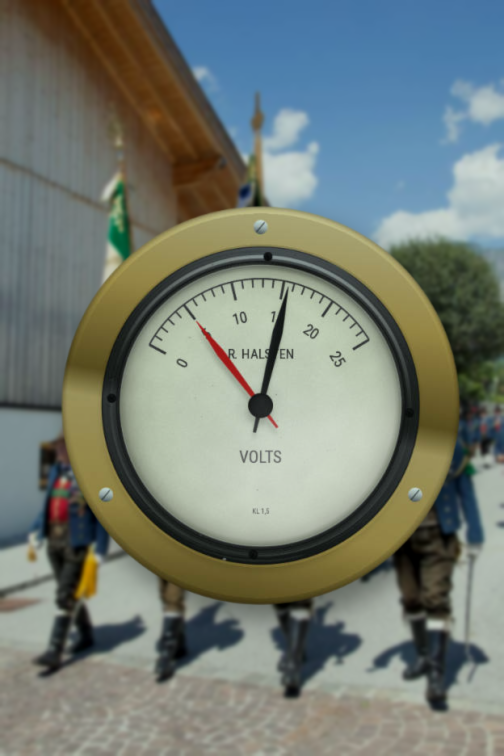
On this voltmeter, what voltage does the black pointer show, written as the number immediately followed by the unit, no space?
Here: 15.5V
